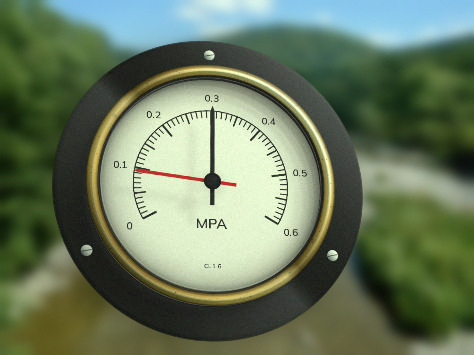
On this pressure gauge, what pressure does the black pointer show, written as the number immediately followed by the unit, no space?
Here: 0.3MPa
